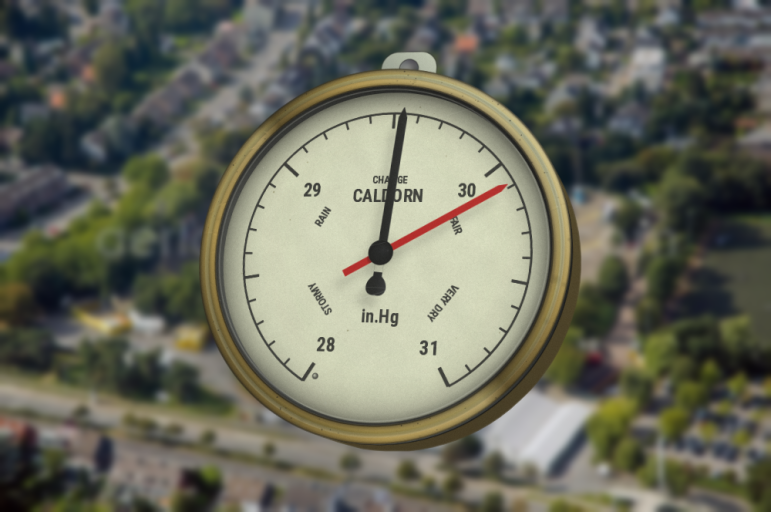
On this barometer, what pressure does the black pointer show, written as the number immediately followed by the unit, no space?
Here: 29.55inHg
